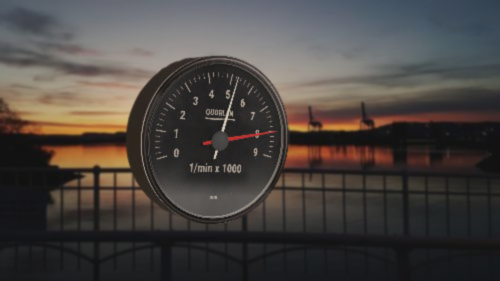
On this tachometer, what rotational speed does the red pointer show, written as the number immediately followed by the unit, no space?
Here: 8000rpm
